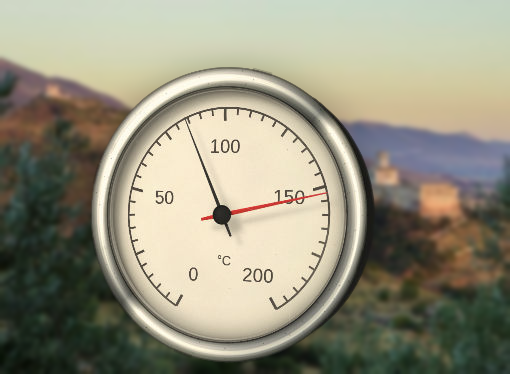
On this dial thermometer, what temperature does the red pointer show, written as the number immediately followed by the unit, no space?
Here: 152.5°C
